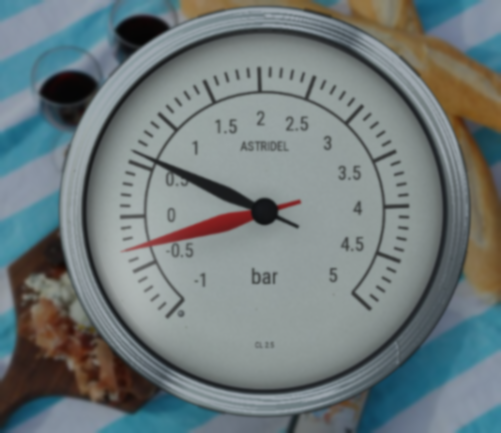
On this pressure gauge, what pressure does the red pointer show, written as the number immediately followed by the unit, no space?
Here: -0.3bar
